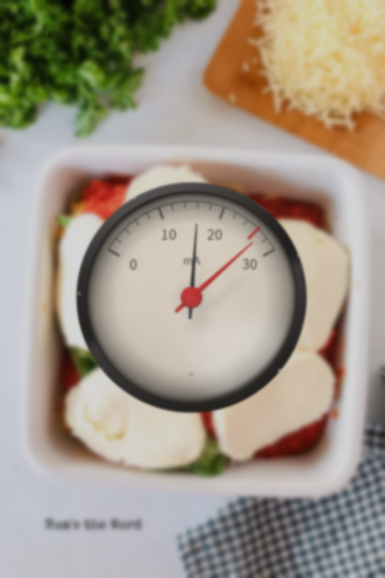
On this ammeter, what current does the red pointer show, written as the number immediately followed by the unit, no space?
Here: 27mA
